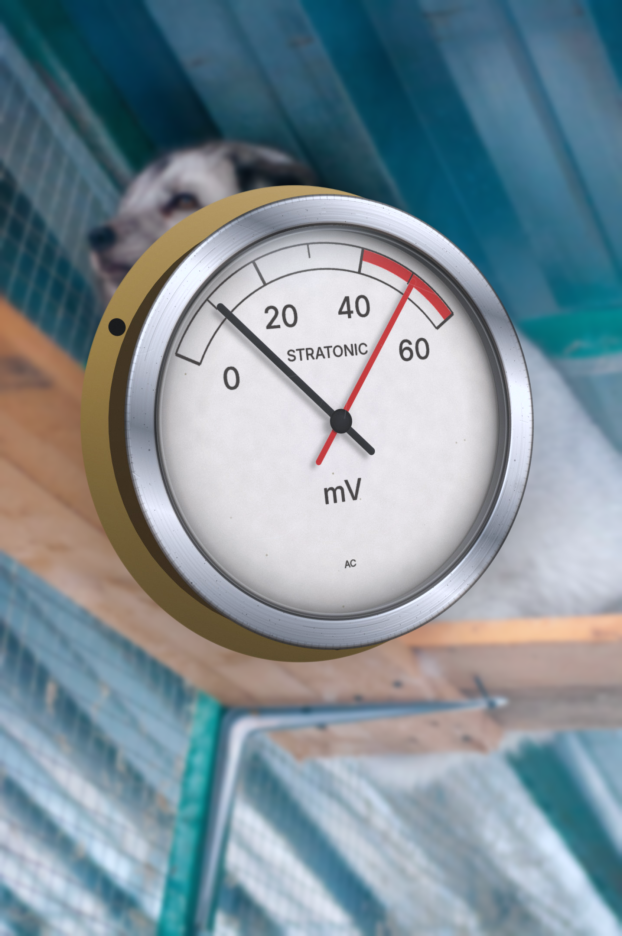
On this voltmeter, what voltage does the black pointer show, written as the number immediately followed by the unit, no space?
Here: 10mV
